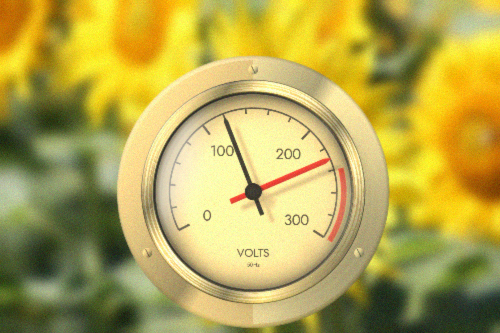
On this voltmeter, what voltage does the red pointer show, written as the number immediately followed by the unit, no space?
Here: 230V
